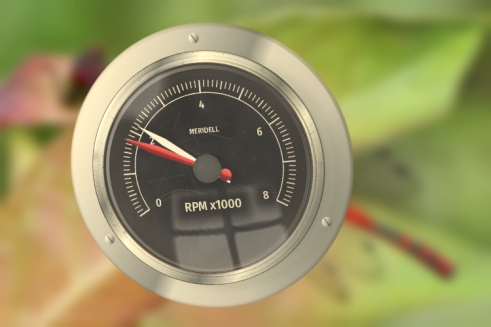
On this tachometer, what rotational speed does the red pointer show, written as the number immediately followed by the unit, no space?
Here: 1800rpm
